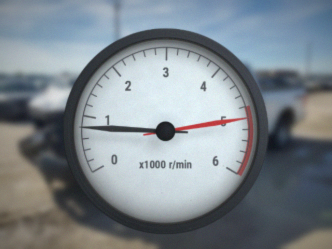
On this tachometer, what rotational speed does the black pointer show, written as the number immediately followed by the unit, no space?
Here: 800rpm
